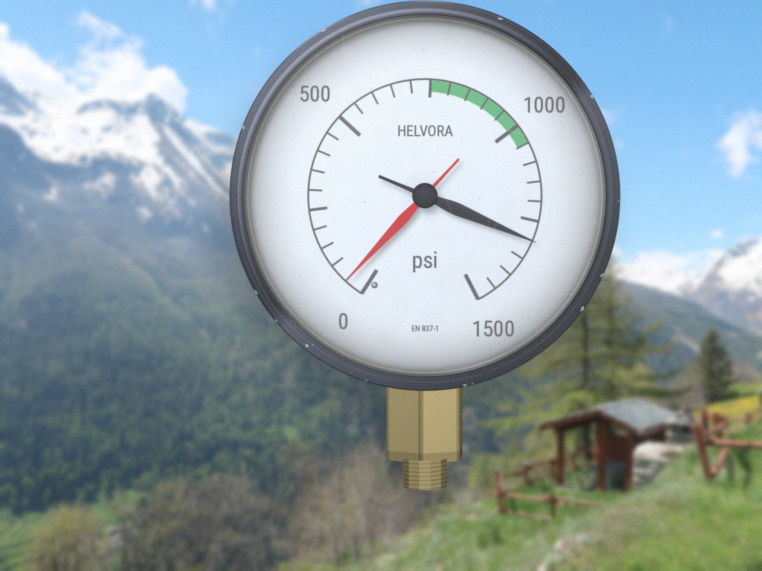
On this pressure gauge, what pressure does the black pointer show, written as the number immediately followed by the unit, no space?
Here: 1300psi
